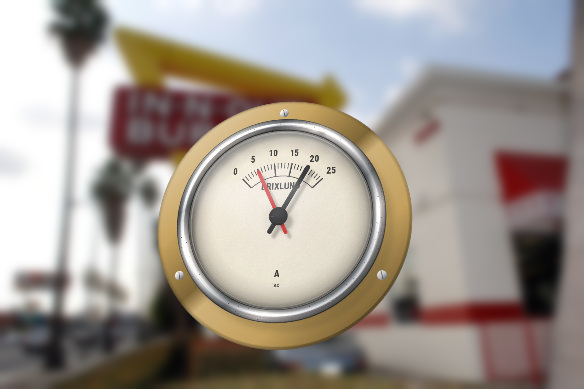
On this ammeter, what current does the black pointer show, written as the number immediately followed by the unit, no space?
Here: 20A
